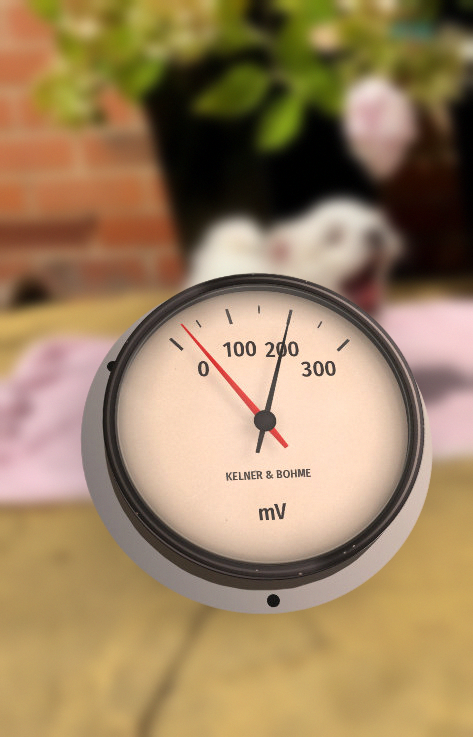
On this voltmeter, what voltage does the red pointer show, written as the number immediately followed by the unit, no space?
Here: 25mV
